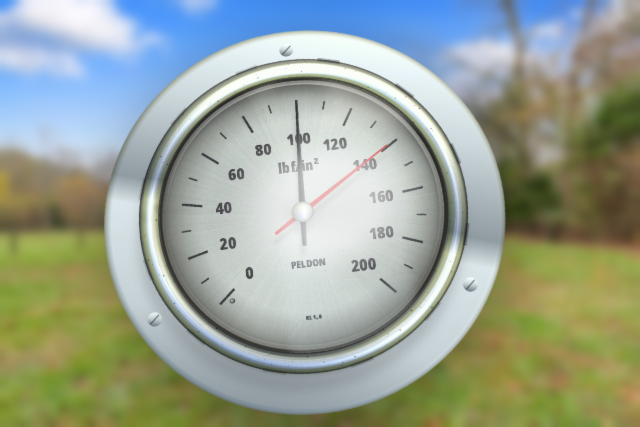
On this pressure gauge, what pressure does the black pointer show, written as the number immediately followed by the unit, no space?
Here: 100psi
